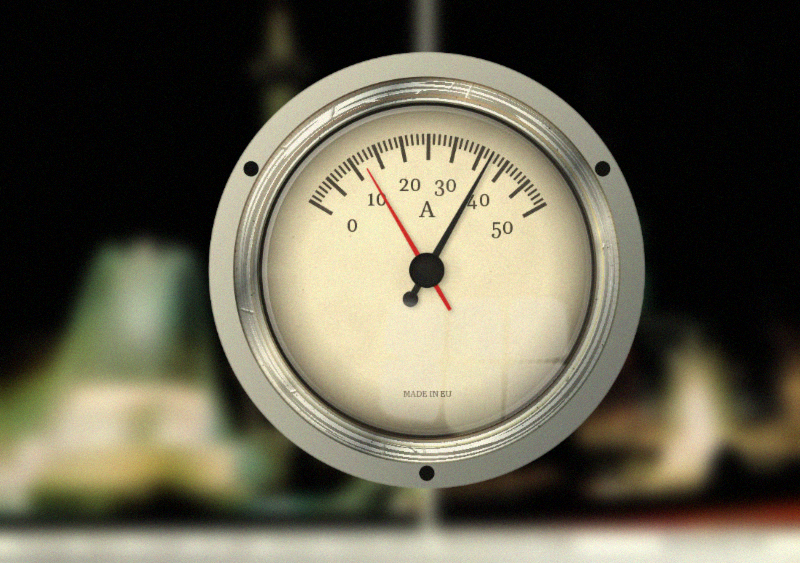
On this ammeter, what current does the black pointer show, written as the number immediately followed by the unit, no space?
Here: 37A
